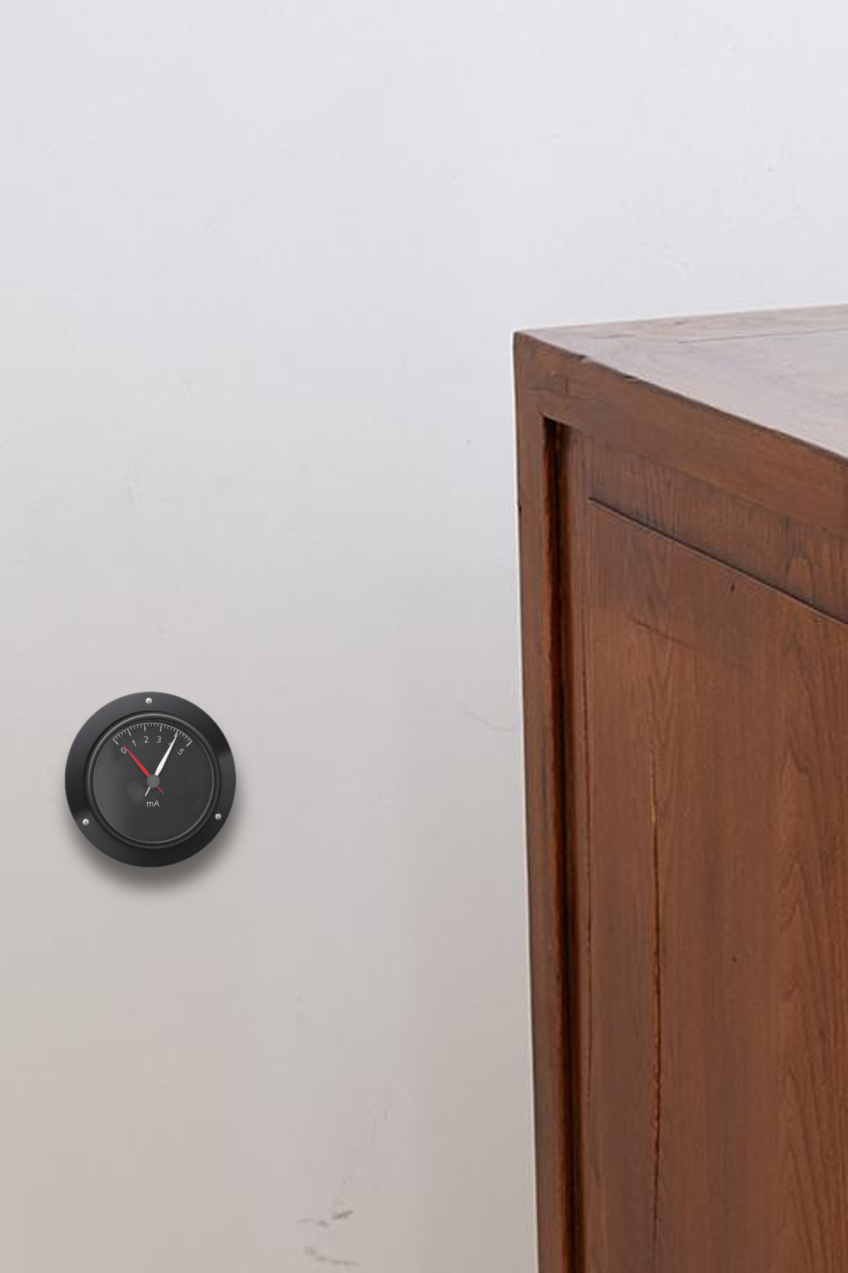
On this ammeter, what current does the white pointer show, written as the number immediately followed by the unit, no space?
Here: 4mA
